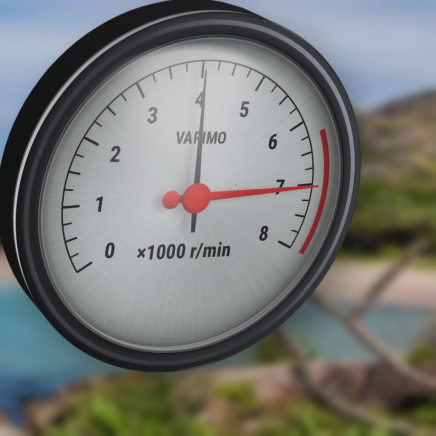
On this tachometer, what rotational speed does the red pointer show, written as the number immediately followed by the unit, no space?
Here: 7000rpm
